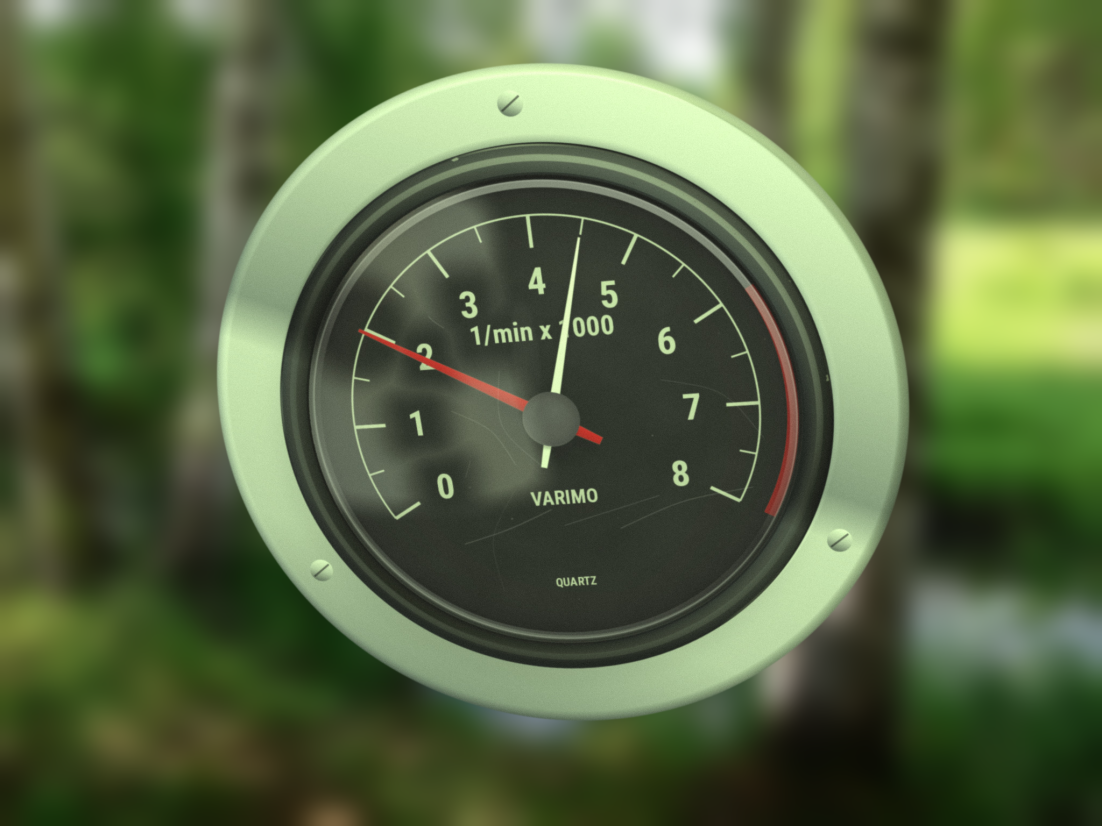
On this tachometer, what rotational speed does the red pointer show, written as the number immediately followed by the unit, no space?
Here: 2000rpm
